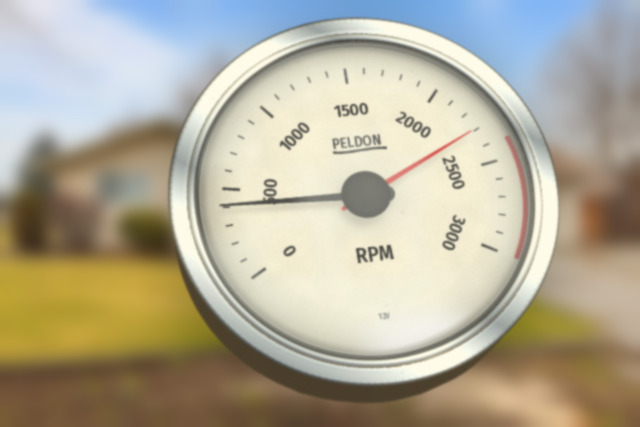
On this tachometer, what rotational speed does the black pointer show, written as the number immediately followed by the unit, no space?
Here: 400rpm
